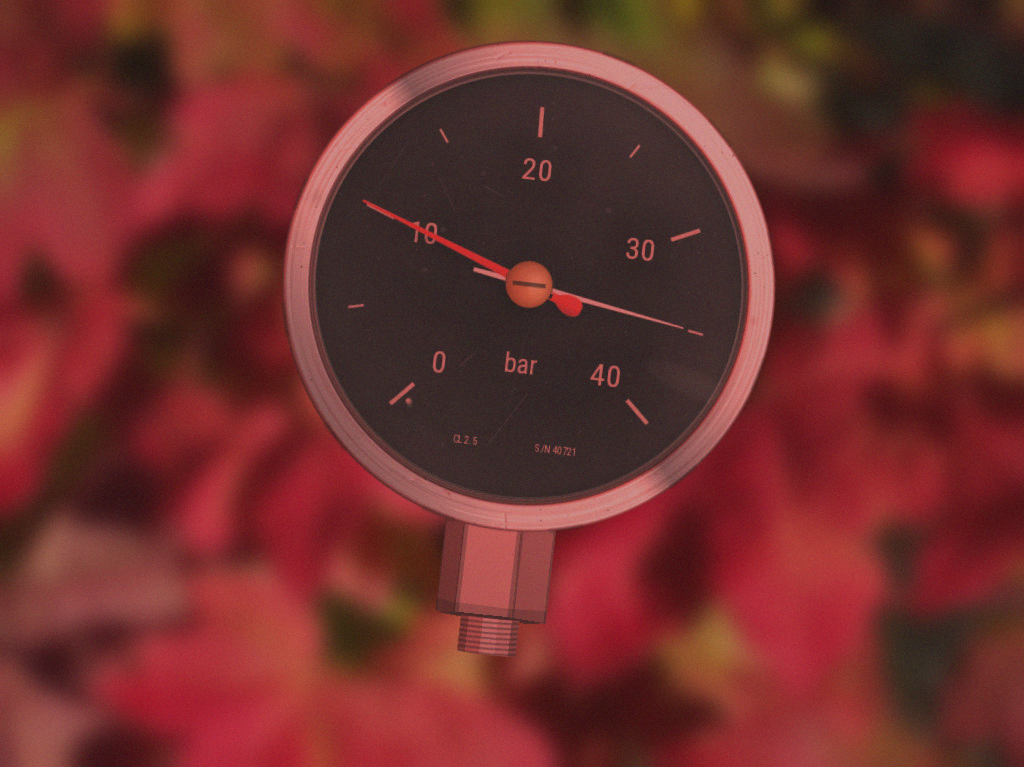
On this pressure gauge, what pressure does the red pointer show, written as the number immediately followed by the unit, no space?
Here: 10bar
